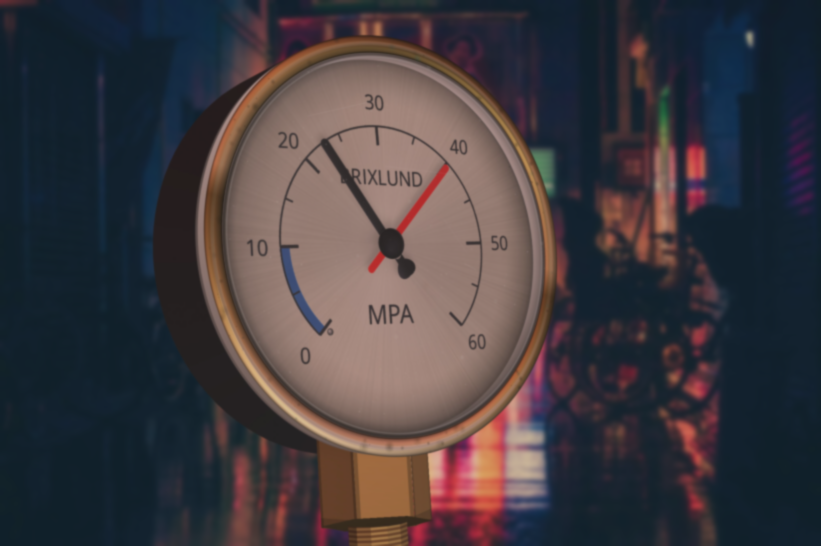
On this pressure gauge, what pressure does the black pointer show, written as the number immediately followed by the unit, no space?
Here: 22.5MPa
